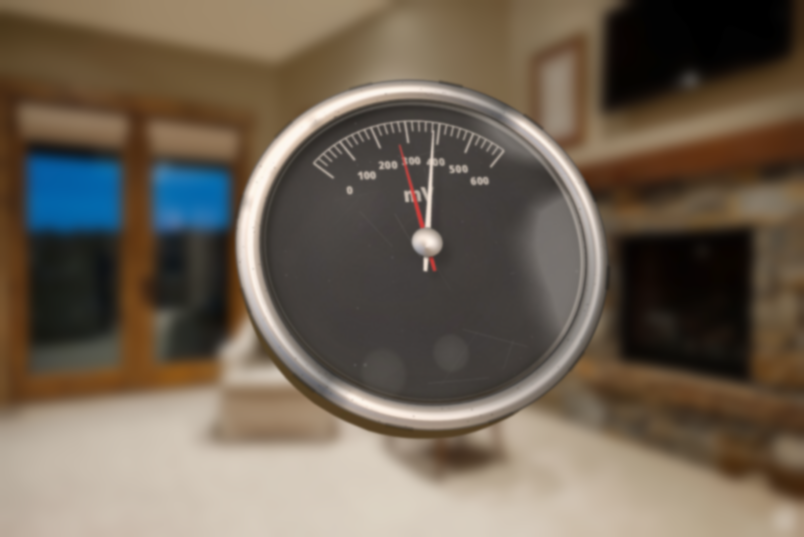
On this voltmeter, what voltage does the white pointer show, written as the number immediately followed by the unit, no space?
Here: 380mV
